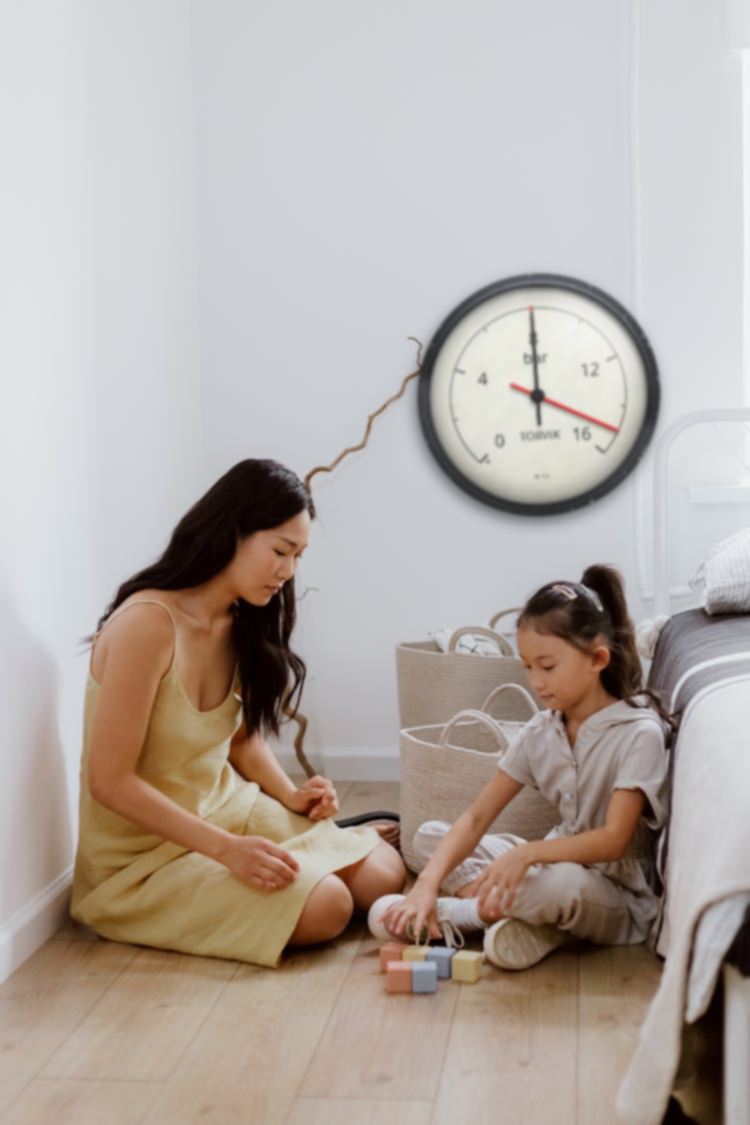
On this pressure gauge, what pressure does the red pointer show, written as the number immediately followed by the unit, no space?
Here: 15bar
